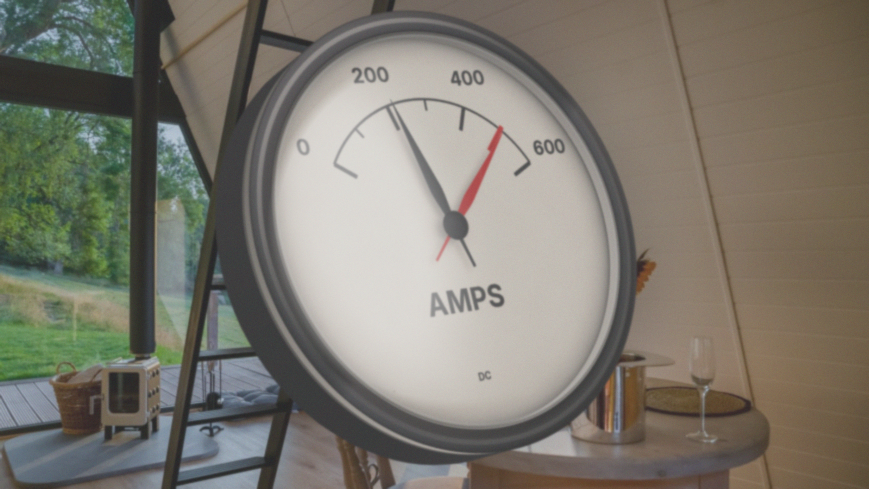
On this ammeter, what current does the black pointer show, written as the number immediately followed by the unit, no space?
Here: 200A
